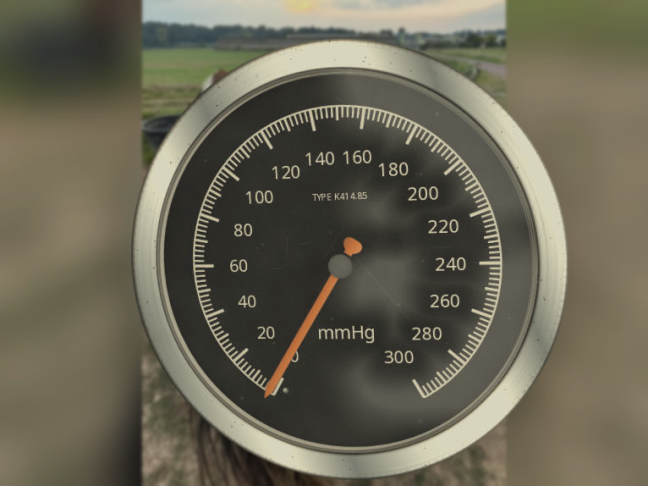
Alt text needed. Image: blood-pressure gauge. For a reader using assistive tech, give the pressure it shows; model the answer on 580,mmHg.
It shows 2,mmHg
